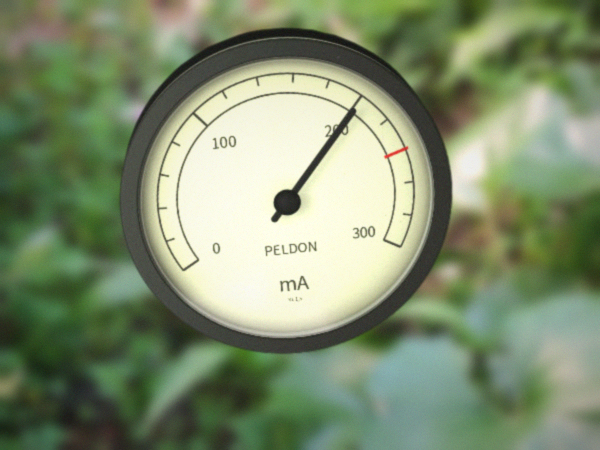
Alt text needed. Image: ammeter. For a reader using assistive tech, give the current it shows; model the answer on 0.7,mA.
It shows 200,mA
